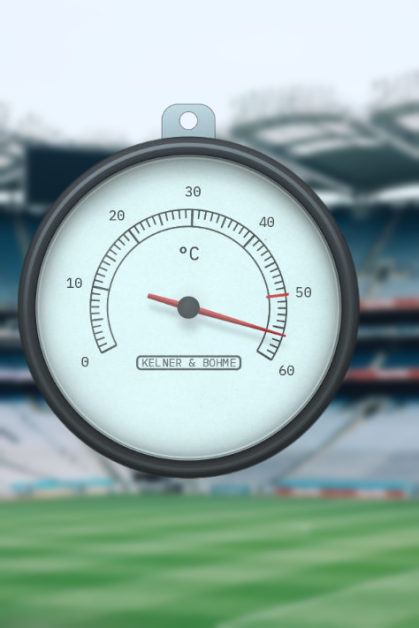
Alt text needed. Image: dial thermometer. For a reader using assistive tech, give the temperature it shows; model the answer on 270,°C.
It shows 56,°C
